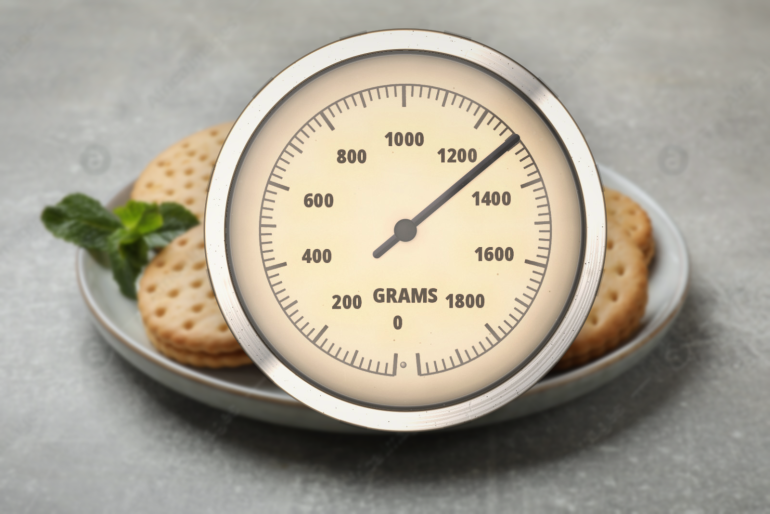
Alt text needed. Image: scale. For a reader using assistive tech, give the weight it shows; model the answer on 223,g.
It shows 1290,g
